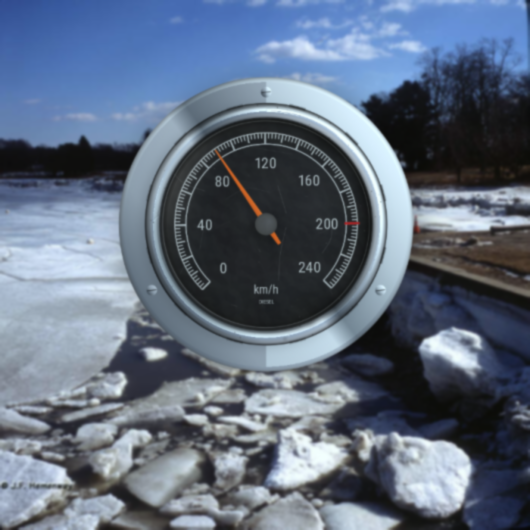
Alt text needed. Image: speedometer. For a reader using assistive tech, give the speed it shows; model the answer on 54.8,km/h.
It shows 90,km/h
